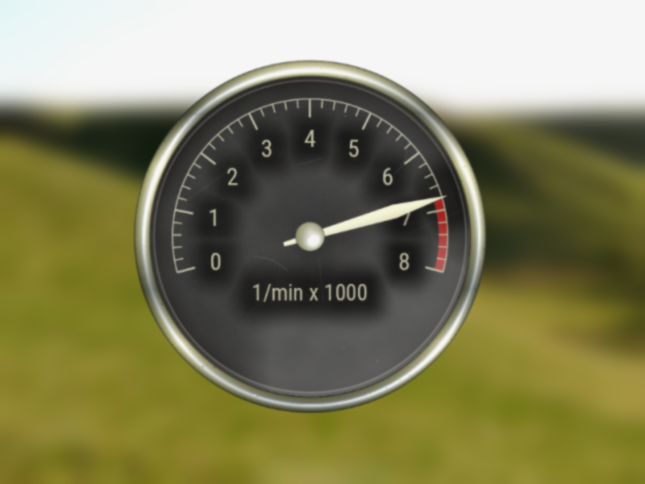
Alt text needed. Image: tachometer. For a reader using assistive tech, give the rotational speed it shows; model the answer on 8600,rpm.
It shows 6800,rpm
